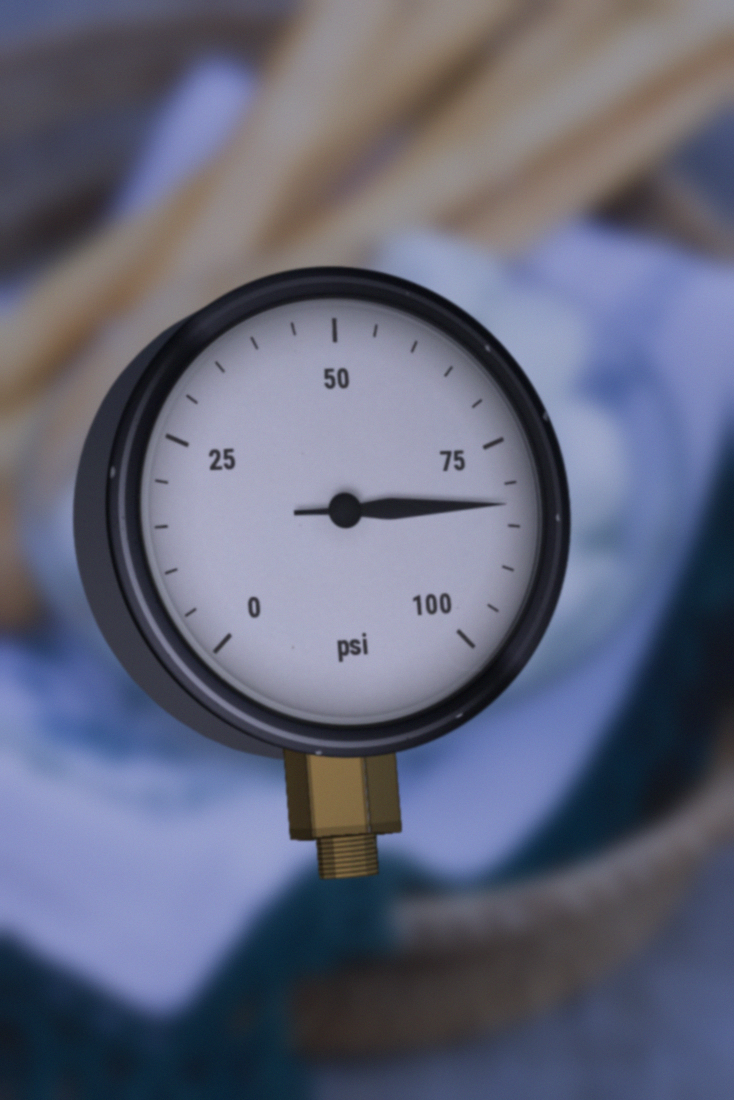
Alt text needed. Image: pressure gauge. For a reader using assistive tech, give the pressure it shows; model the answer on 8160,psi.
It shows 82.5,psi
